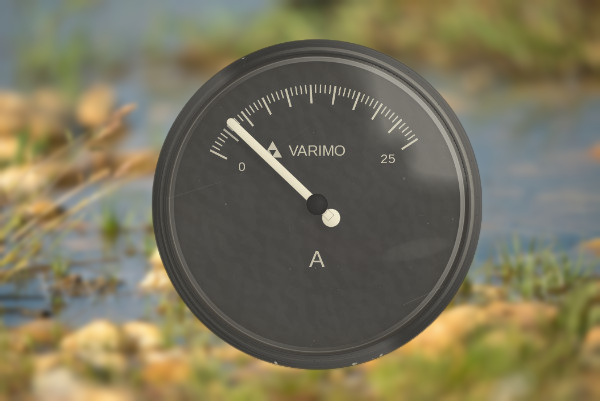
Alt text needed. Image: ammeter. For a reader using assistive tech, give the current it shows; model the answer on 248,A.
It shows 3.5,A
